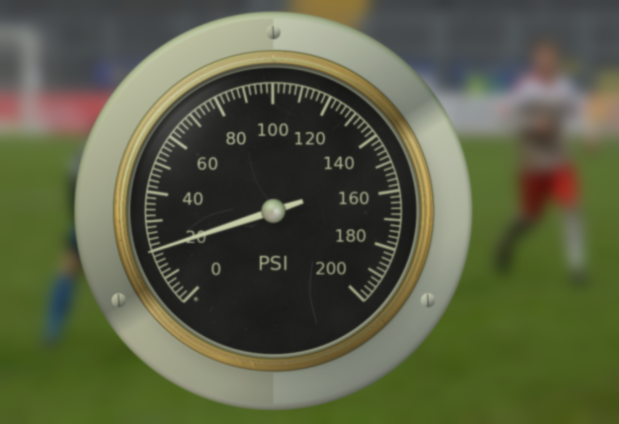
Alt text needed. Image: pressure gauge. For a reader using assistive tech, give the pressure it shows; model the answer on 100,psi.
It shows 20,psi
